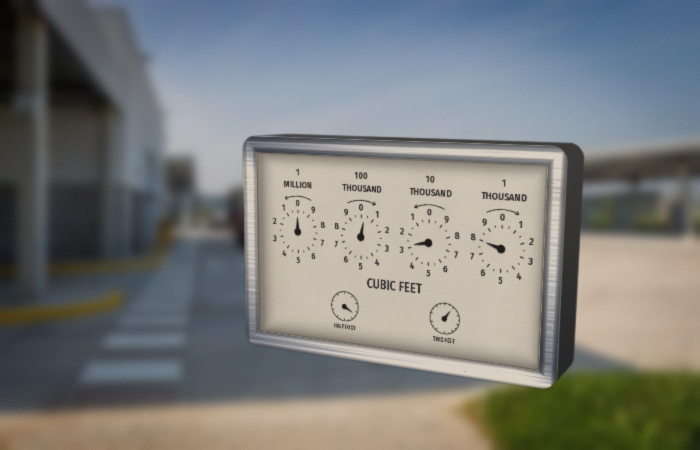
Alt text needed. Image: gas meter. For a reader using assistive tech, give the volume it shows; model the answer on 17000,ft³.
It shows 2800,ft³
